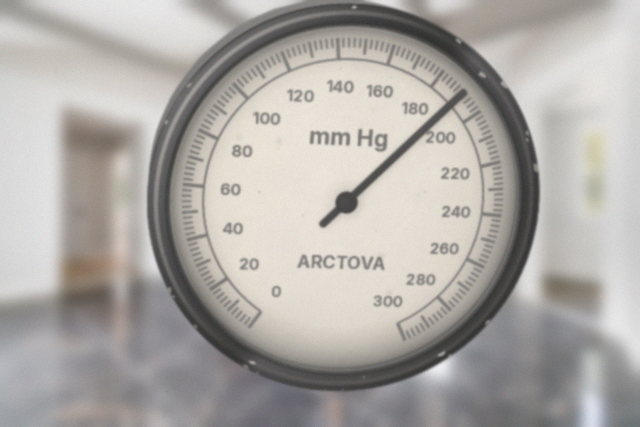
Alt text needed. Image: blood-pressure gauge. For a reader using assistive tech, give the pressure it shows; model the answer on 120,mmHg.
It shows 190,mmHg
